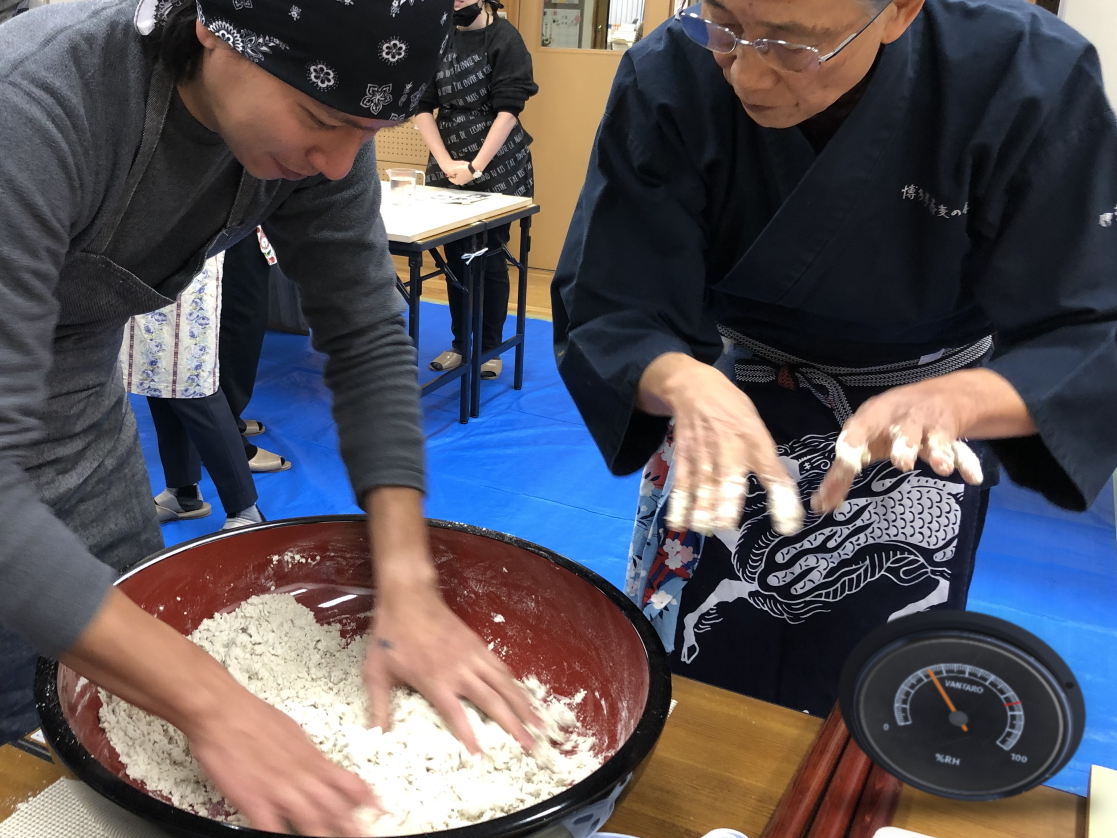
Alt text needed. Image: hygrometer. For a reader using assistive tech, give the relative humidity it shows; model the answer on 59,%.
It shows 35,%
